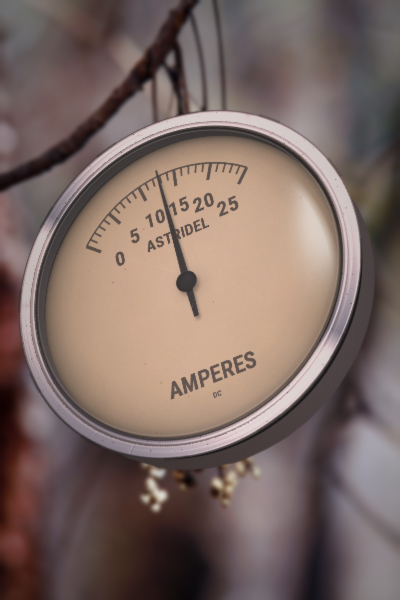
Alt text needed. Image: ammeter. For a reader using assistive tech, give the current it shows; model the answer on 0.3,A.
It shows 13,A
